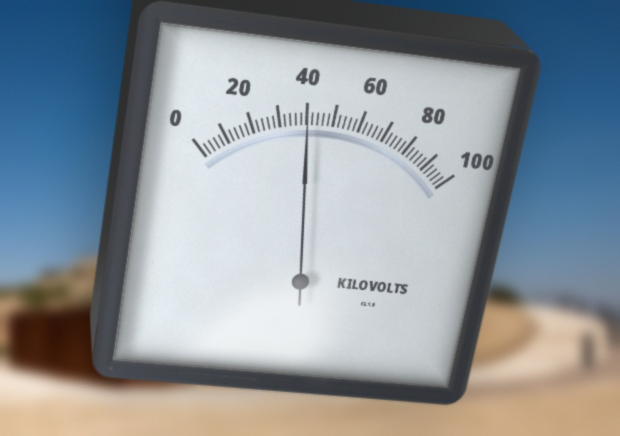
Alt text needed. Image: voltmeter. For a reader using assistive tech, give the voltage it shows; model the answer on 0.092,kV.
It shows 40,kV
